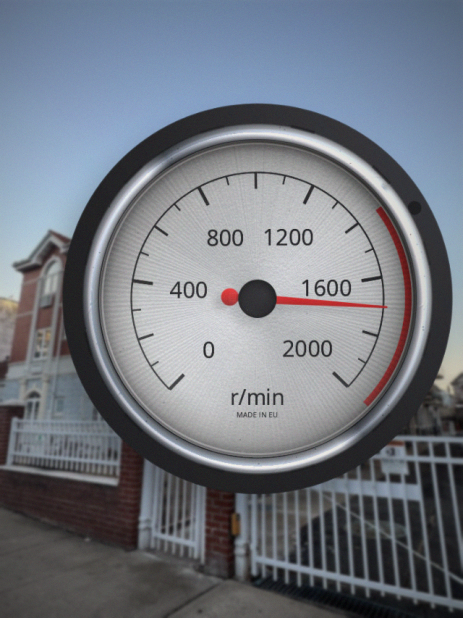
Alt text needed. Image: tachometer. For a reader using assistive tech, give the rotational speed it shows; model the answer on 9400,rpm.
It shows 1700,rpm
